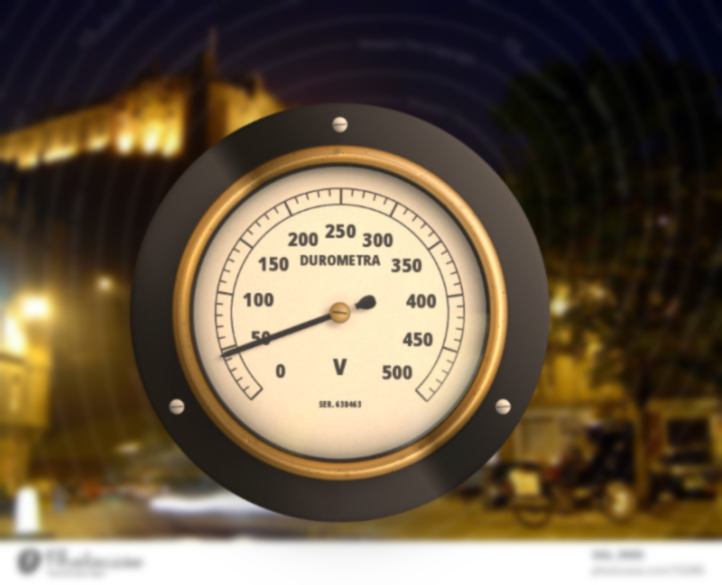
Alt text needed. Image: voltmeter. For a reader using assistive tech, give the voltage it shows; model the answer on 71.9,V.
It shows 45,V
